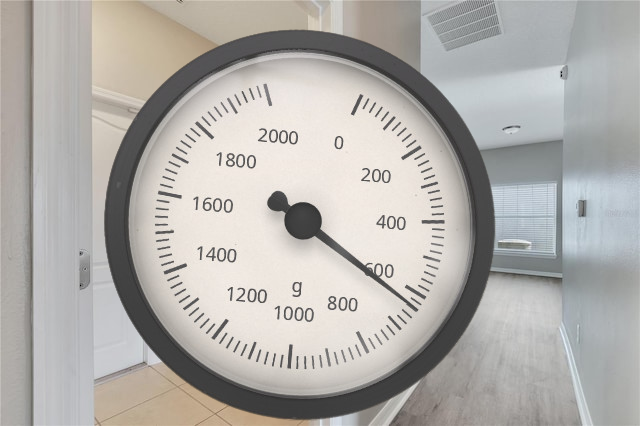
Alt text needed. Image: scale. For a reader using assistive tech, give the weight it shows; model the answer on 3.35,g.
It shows 640,g
